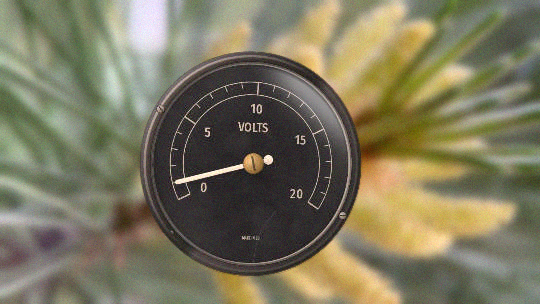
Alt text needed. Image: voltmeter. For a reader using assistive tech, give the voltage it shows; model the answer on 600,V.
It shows 1,V
